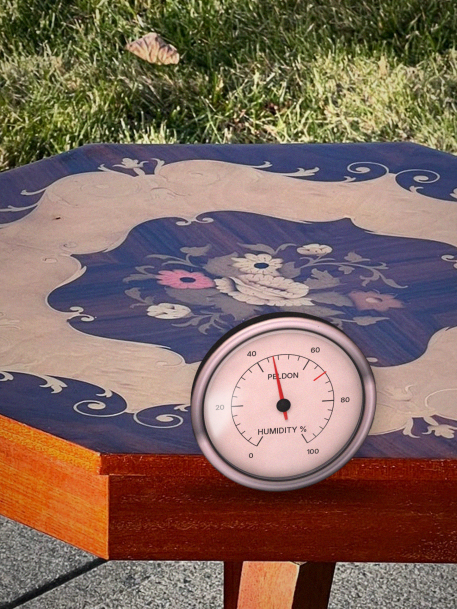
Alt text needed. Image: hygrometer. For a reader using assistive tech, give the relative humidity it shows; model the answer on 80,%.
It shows 46,%
